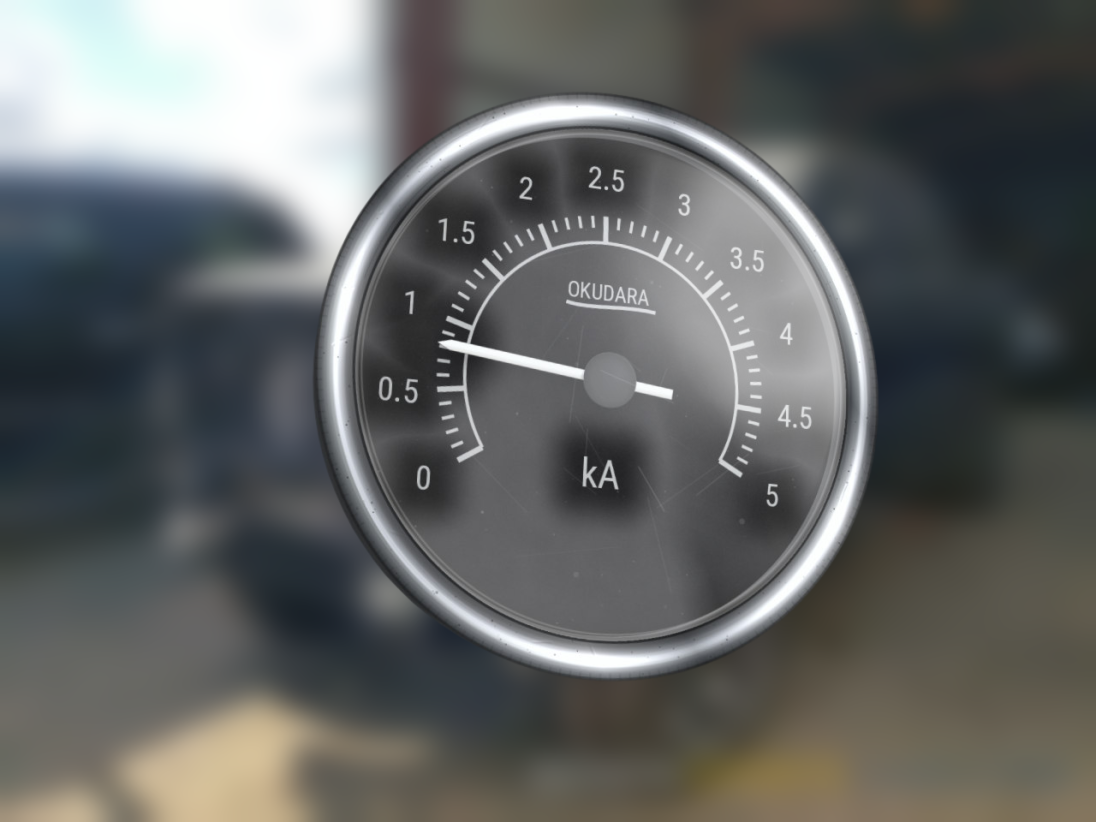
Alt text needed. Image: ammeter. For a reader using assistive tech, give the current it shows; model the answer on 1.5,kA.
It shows 0.8,kA
